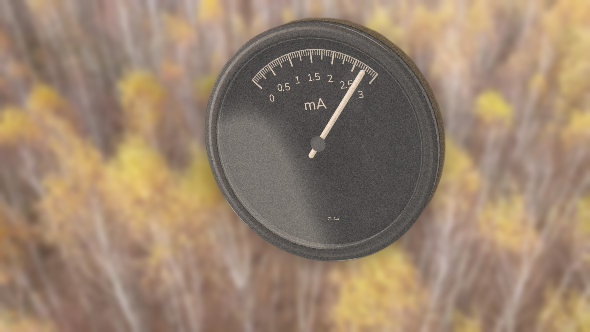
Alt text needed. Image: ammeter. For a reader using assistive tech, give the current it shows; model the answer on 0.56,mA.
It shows 2.75,mA
